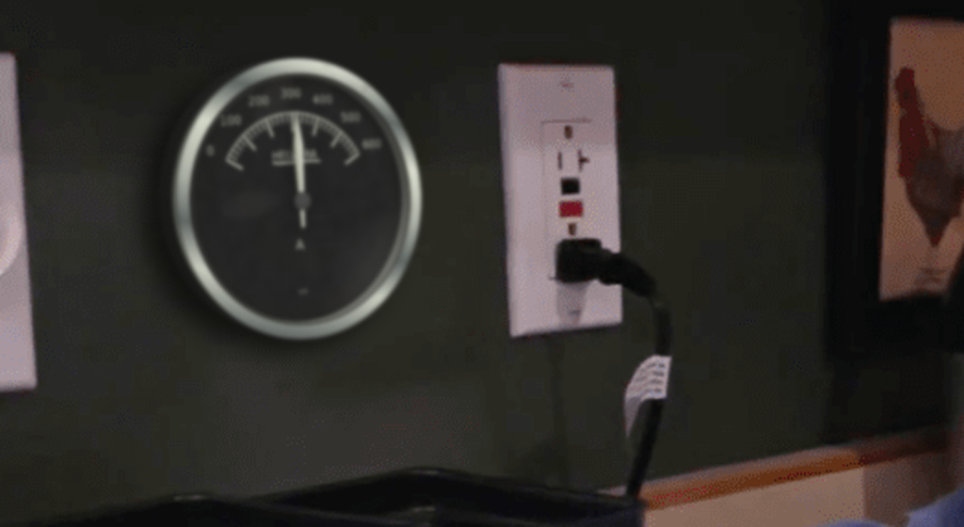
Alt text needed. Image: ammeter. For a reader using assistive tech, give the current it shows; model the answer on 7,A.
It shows 300,A
